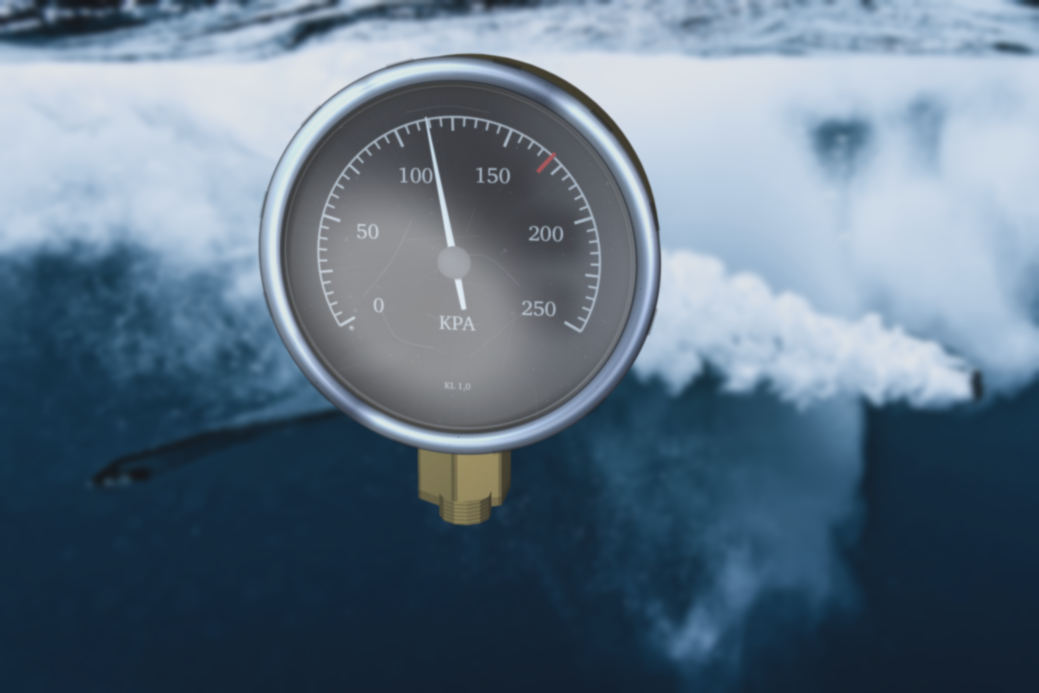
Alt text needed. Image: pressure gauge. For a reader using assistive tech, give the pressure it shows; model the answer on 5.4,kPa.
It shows 115,kPa
